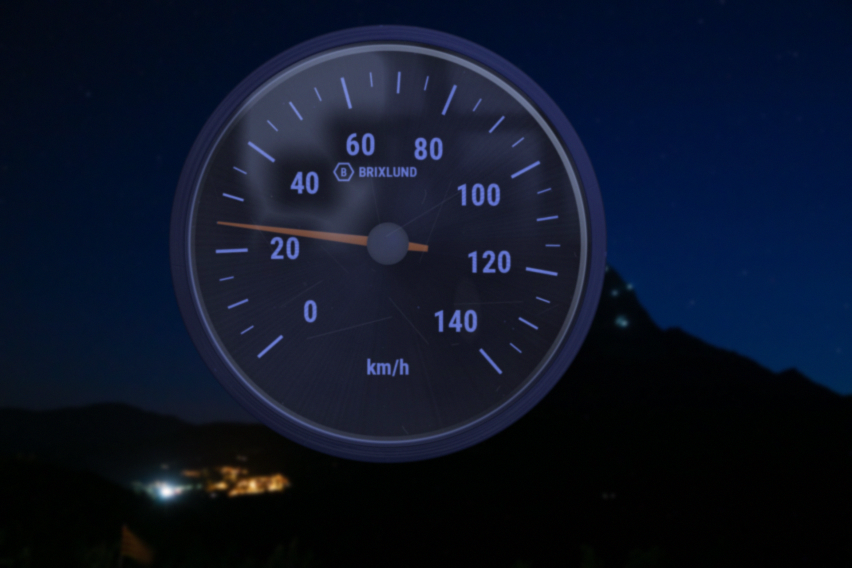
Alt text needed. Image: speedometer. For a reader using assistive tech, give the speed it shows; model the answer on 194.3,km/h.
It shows 25,km/h
